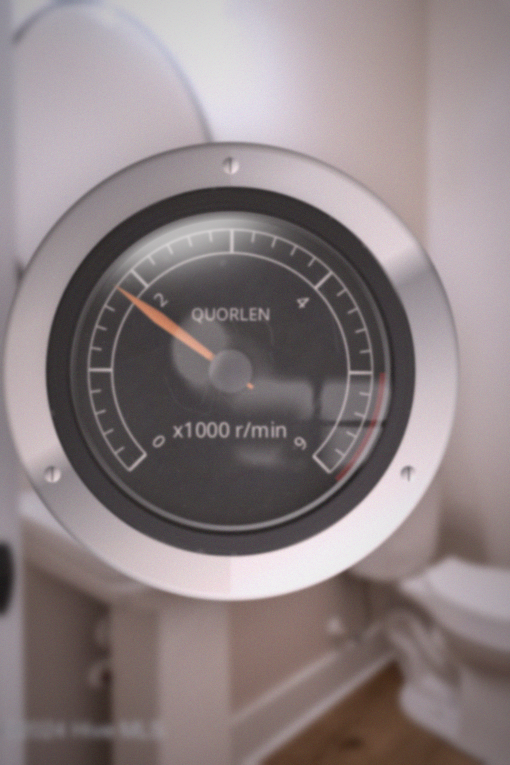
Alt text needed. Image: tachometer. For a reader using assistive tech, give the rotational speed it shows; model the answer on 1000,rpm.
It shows 1800,rpm
